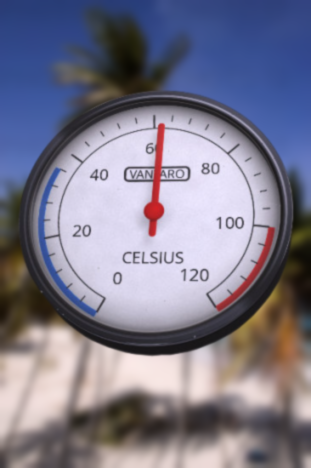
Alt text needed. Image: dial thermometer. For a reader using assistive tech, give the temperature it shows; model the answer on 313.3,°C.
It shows 62,°C
